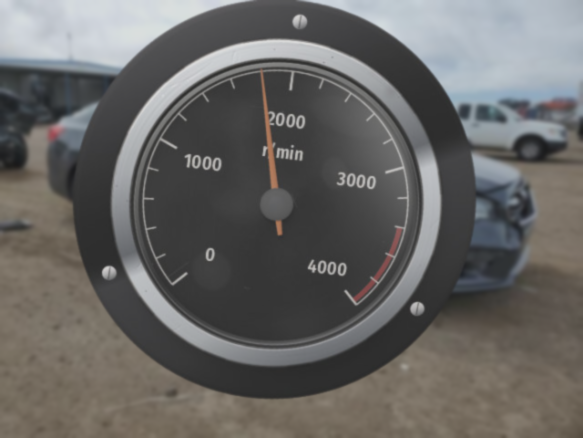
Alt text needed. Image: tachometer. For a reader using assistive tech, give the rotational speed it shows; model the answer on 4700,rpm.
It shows 1800,rpm
